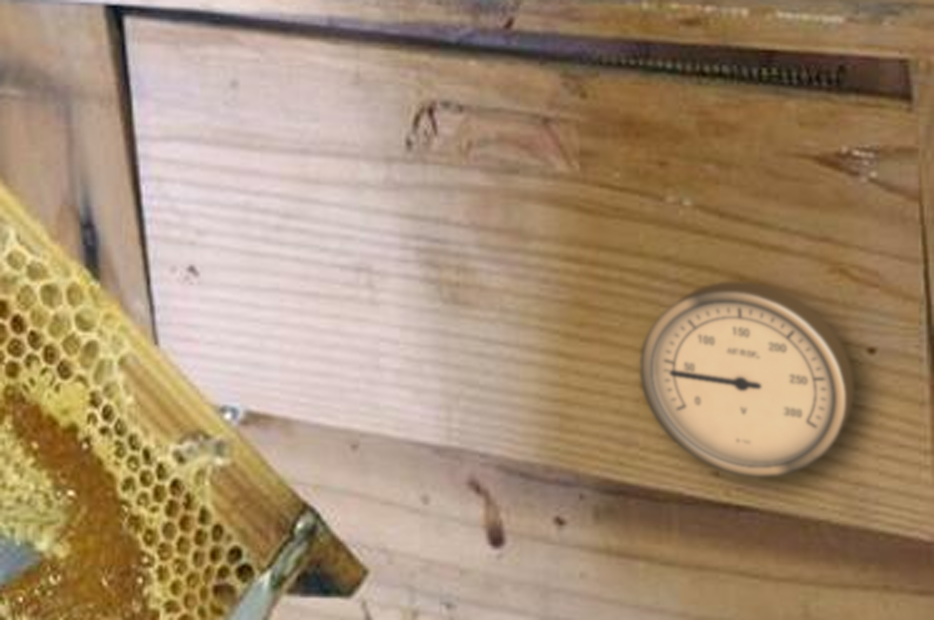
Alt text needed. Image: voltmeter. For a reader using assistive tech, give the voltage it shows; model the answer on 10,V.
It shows 40,V
